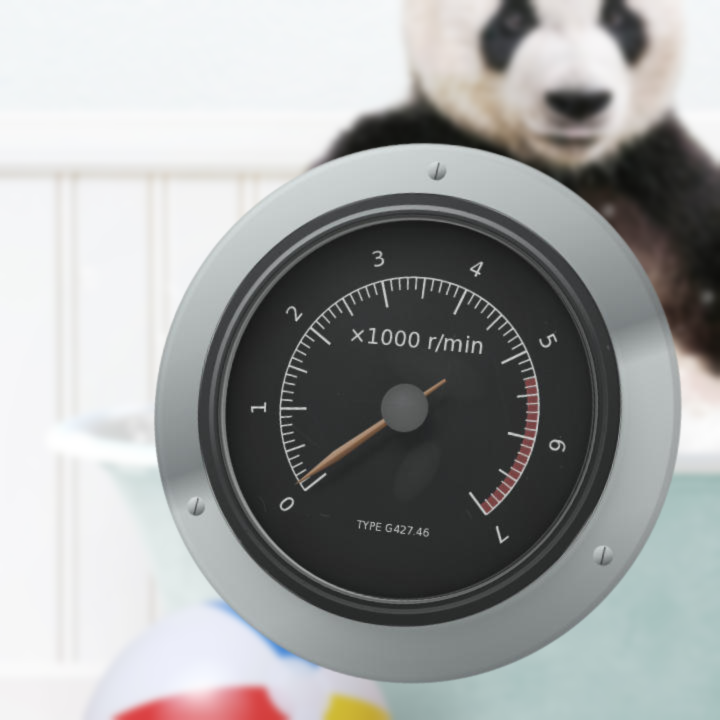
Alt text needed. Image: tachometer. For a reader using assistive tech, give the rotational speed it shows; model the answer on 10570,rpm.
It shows 100,rpm
